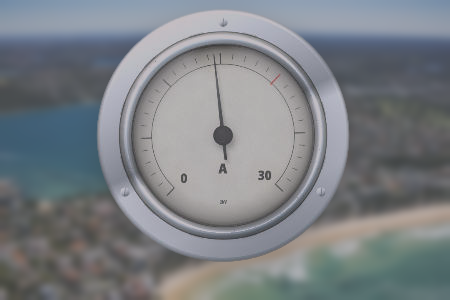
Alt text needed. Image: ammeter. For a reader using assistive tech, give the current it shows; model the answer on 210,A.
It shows 14.5,A
